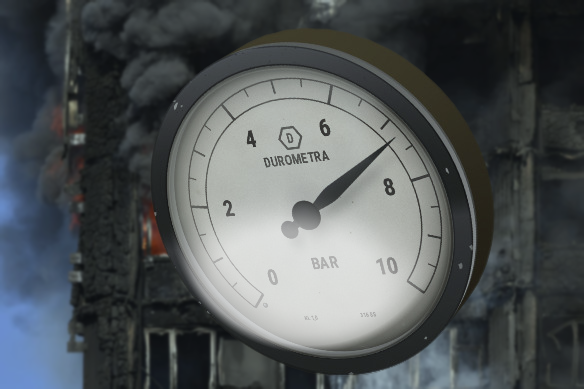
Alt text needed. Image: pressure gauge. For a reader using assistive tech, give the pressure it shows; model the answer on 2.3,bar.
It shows 7.25,bar
